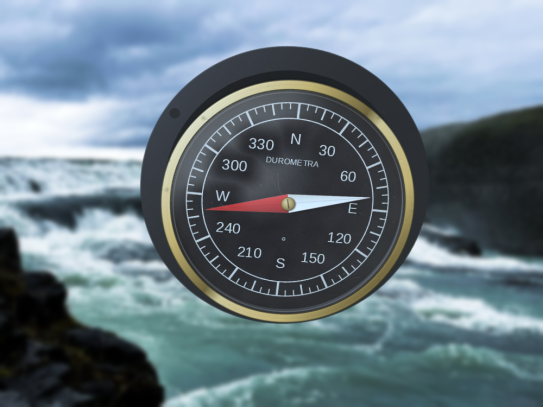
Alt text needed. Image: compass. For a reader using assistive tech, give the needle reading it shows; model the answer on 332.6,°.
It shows 260,°
